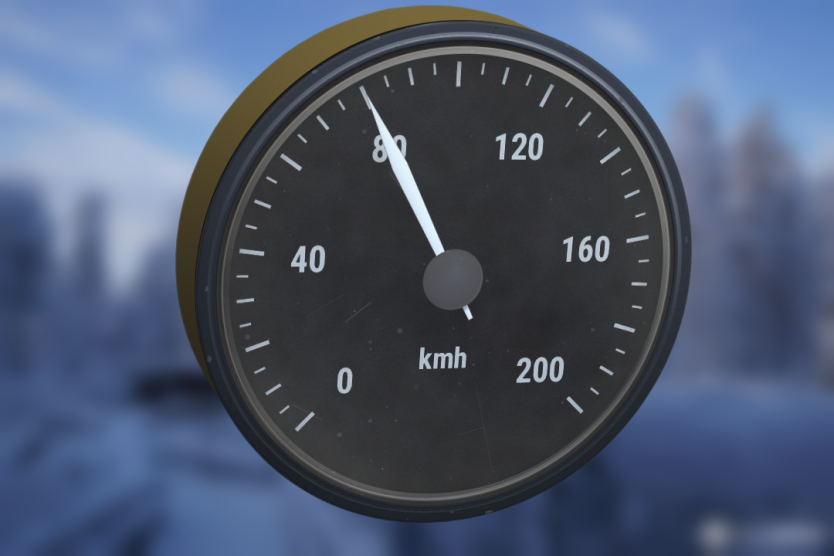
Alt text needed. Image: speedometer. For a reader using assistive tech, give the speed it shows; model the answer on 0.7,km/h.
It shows 80,km/h
